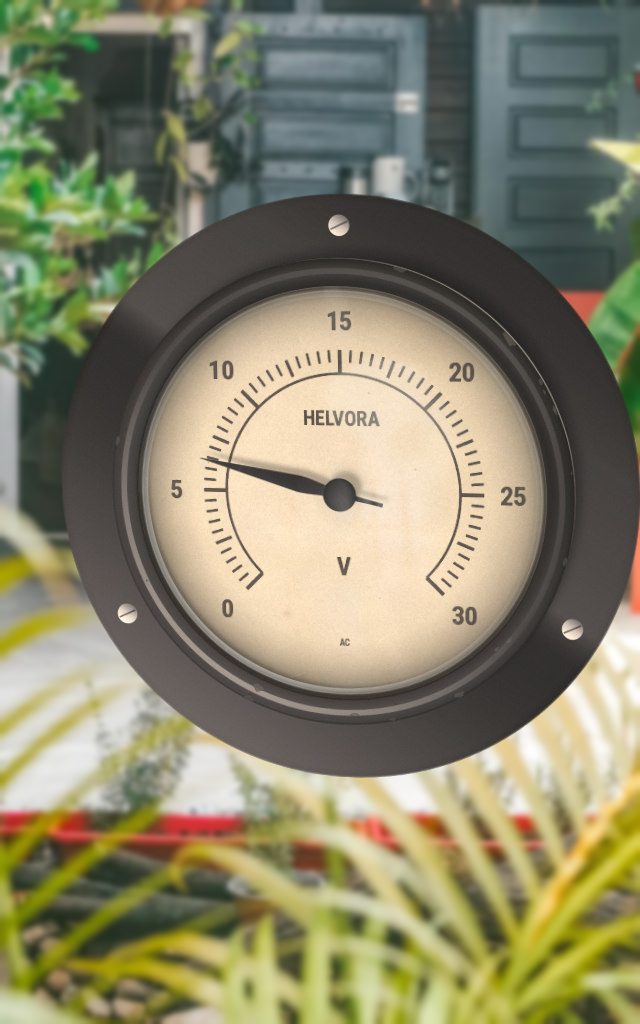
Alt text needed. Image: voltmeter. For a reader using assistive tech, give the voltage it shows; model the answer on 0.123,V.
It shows 6.5,V
